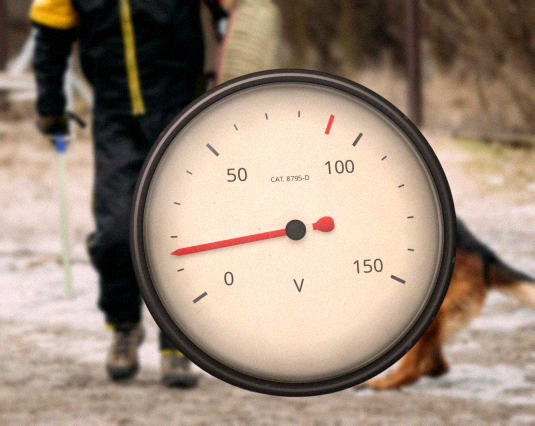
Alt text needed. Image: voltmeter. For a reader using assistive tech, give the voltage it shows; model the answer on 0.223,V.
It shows 15,V
